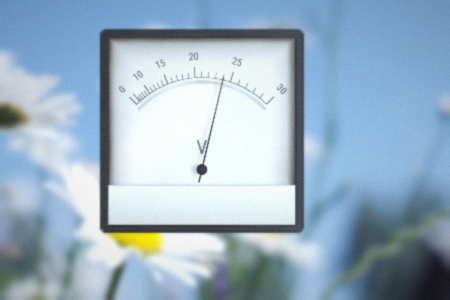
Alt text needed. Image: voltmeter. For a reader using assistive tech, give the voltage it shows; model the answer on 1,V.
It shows 24,V
